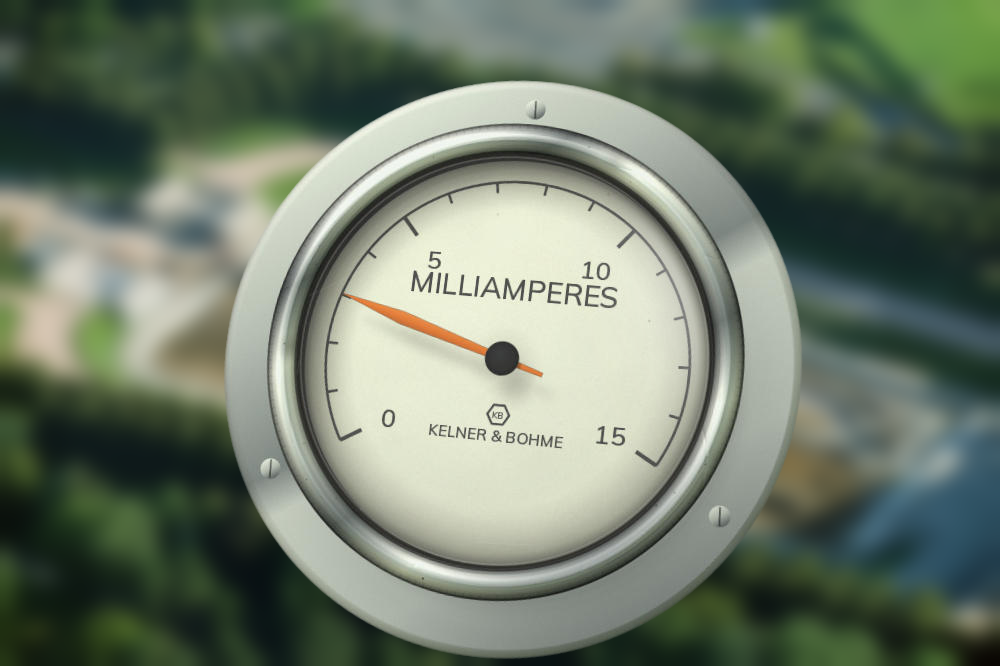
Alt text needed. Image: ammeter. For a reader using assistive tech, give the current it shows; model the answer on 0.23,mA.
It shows 3,mA
